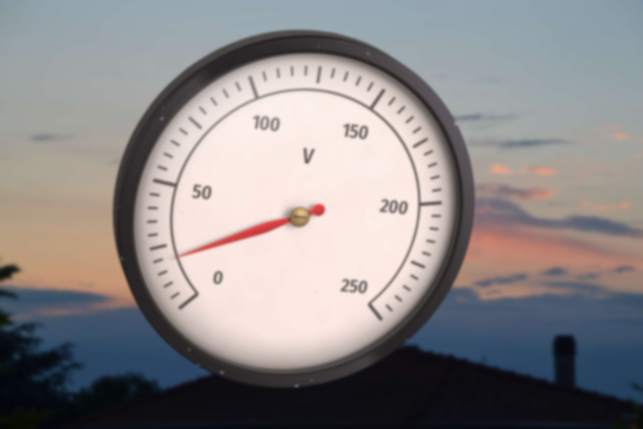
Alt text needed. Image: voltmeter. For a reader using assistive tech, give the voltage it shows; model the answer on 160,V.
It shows 20,V
